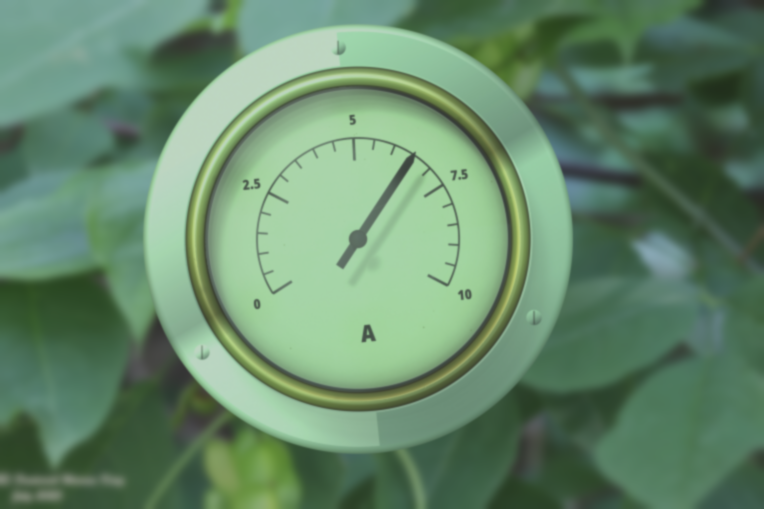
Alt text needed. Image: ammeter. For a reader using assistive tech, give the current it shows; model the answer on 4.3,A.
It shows 6.5,A
